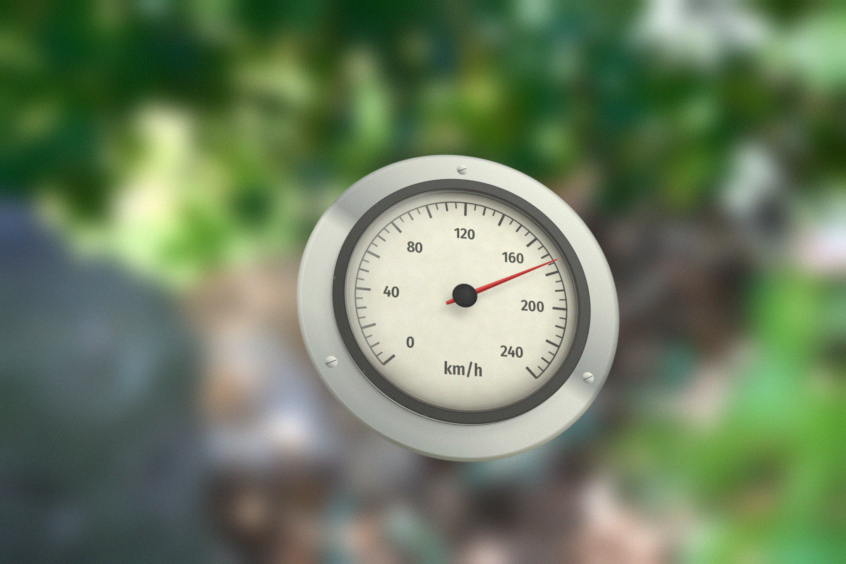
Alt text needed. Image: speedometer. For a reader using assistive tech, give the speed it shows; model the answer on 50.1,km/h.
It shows 175,km/h
